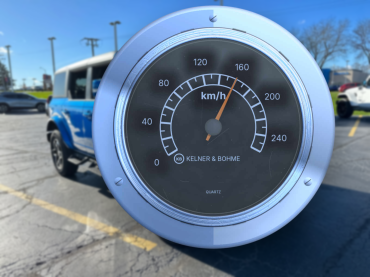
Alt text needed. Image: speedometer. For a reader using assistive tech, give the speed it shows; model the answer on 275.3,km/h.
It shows 160,km/h
